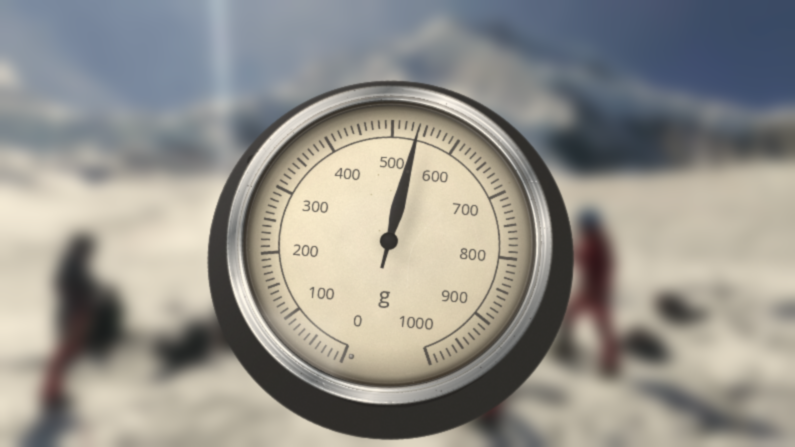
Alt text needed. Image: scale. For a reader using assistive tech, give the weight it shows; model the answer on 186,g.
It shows 540,g
